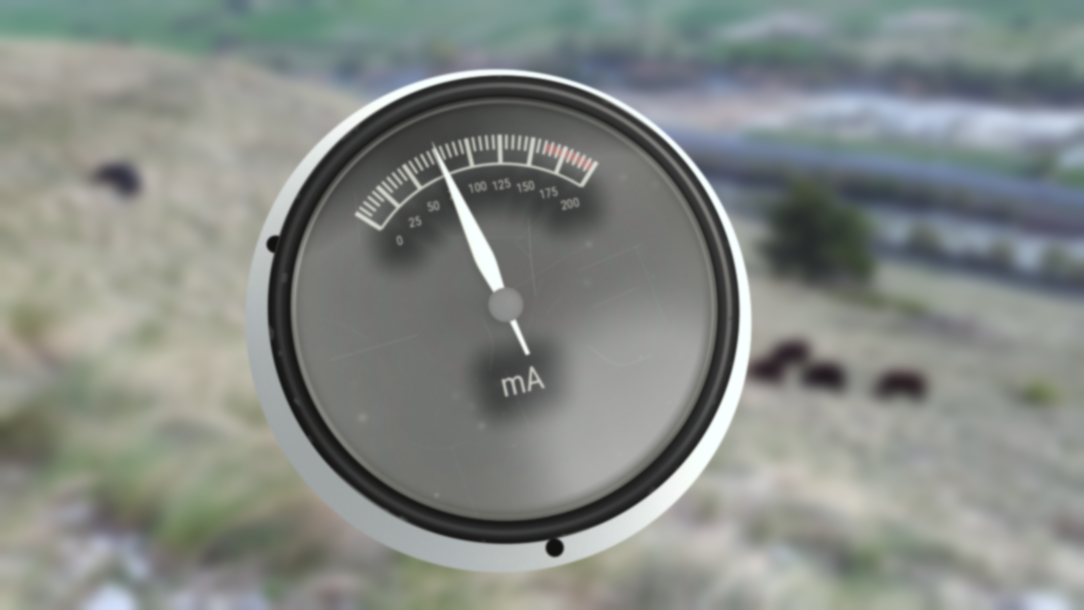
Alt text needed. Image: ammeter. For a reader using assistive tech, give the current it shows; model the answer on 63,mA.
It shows 75,mA
